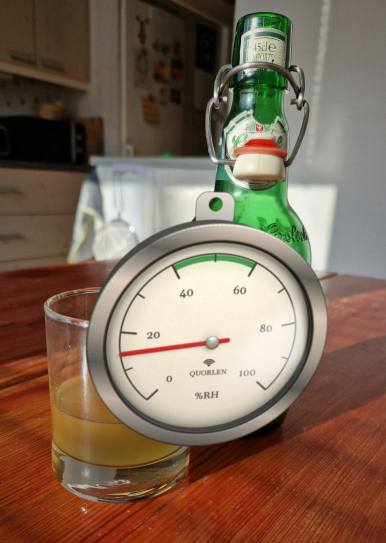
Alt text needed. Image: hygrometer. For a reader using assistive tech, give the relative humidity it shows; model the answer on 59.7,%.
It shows 15,%
